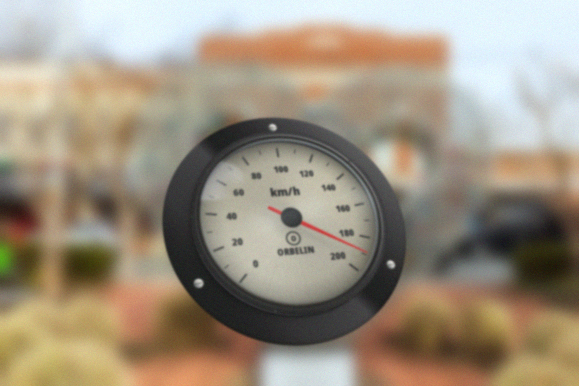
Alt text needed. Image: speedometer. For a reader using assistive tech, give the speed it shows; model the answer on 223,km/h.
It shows 190,km/h
